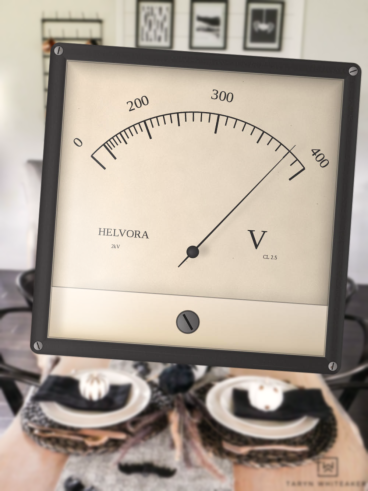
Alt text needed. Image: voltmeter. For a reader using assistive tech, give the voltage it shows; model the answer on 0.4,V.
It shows 380,V
